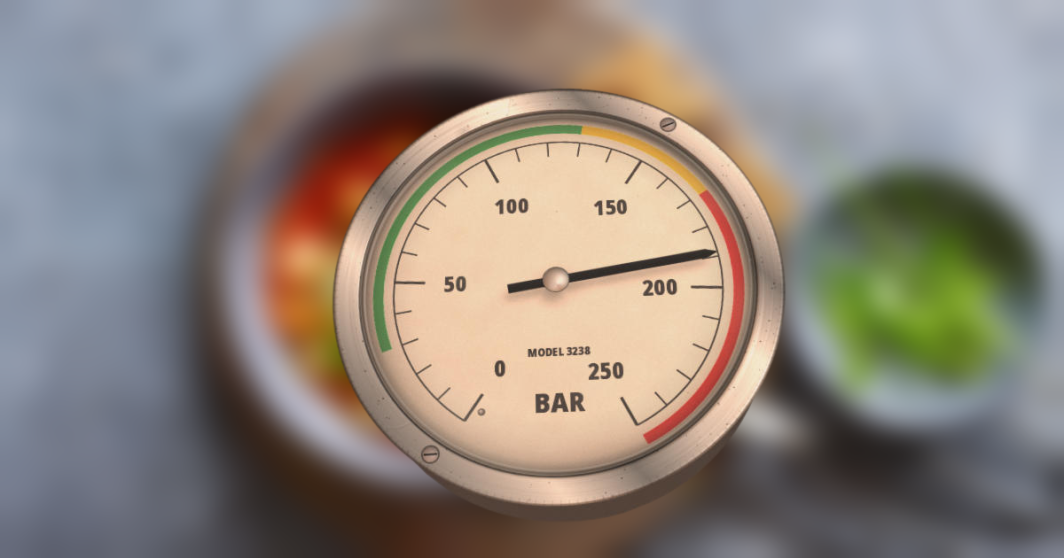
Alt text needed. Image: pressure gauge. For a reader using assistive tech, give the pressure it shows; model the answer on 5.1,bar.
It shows 190,bar
